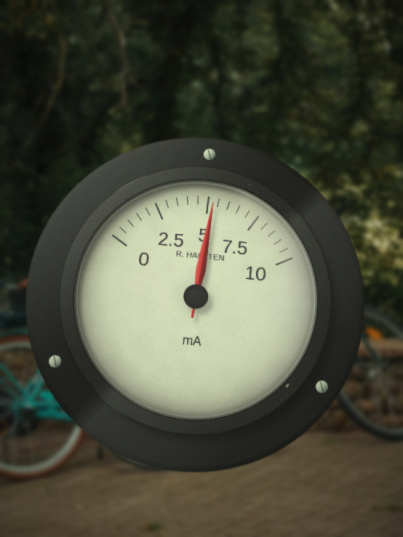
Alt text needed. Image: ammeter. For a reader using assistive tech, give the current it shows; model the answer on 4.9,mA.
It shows 5.25,mA
